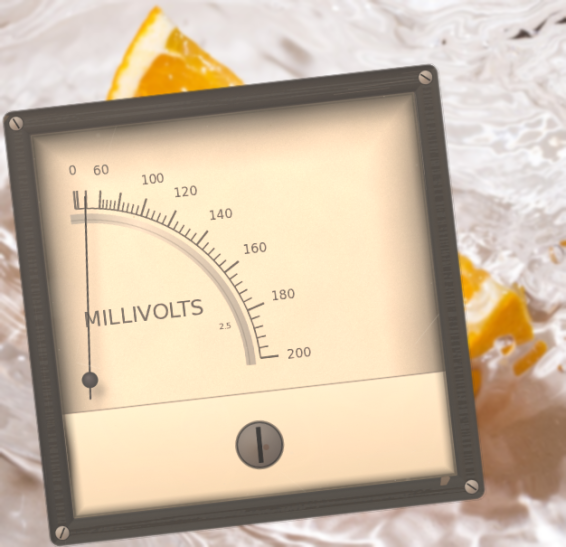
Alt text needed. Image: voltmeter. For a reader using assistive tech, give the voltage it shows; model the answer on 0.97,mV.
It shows 40,mV
